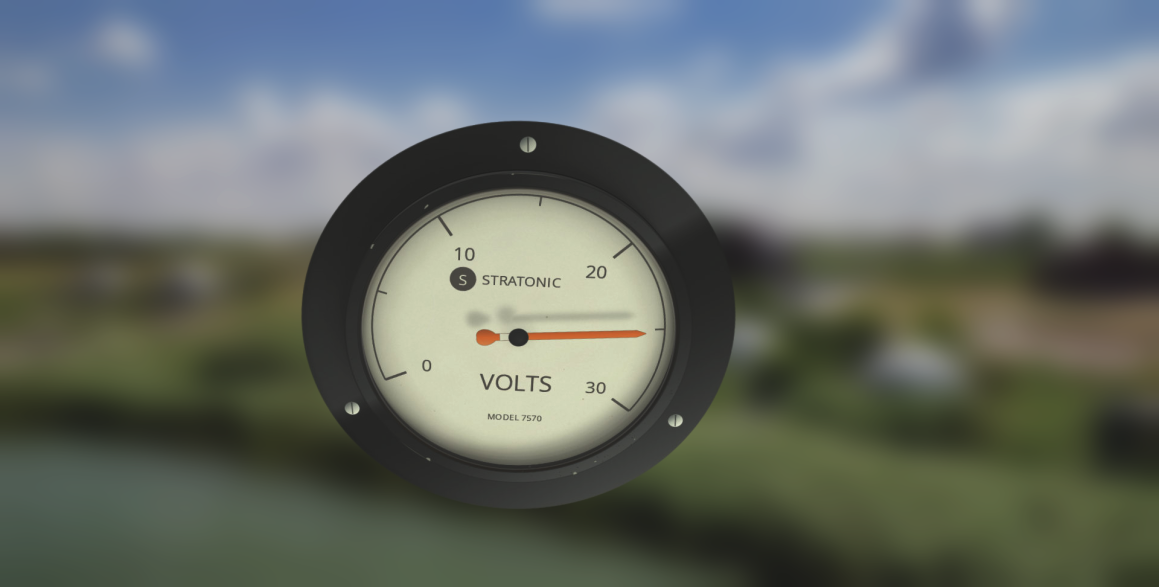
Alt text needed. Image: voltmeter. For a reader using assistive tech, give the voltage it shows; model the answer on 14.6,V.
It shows 25,V
